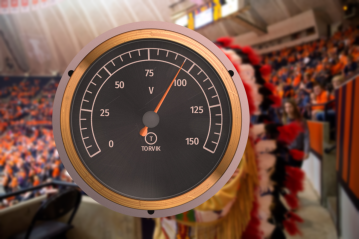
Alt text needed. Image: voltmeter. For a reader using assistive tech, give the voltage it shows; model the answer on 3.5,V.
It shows 95,V
